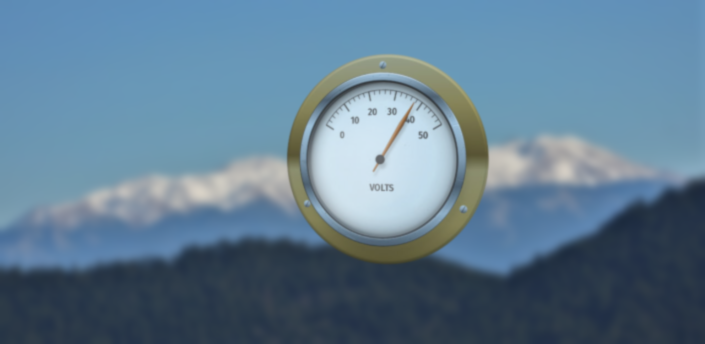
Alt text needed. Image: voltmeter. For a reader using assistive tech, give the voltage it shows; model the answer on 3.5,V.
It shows 38,V
